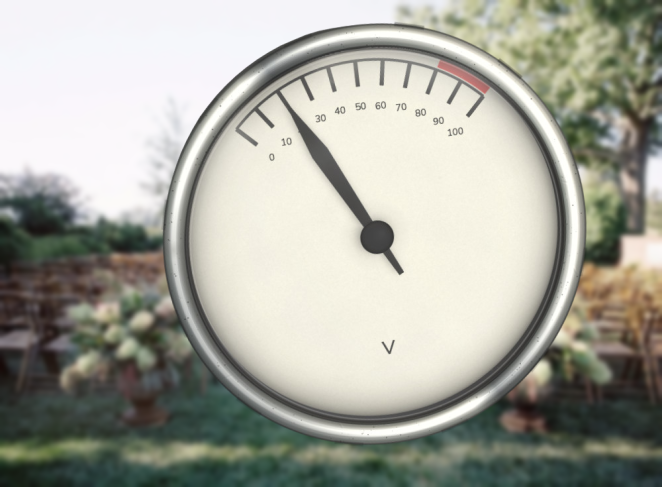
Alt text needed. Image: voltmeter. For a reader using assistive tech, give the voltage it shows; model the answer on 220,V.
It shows 20,V
